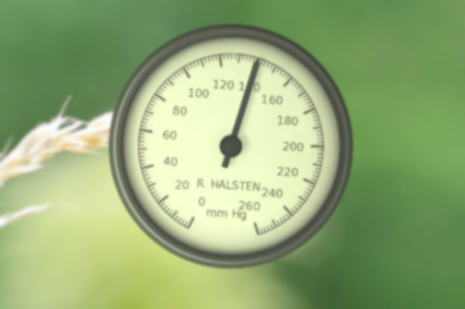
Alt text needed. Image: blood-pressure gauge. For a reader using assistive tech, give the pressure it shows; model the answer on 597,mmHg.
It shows 140,mmHg
